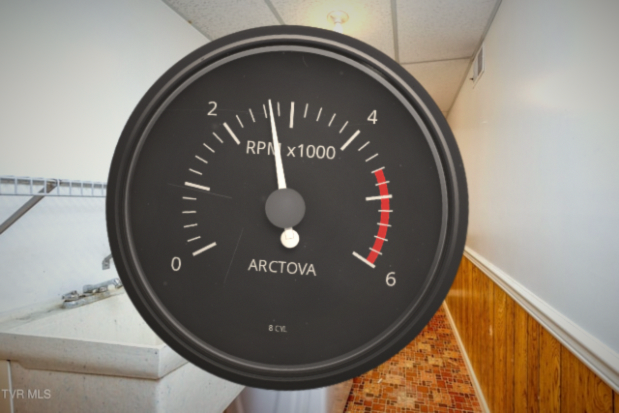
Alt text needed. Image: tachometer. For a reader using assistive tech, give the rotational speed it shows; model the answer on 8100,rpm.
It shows 2700,rpm
